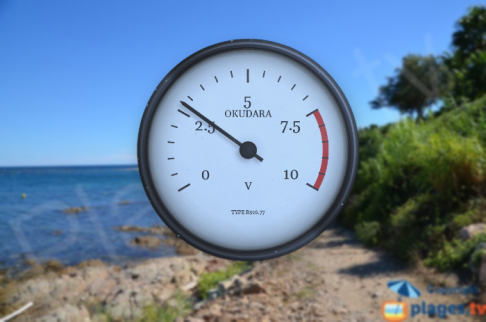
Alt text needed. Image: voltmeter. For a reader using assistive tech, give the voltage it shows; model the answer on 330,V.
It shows 2.75,V
